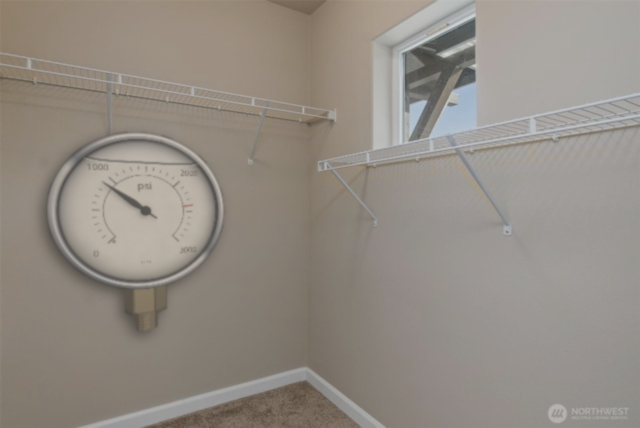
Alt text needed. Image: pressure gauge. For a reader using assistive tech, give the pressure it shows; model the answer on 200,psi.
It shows 900,psi
